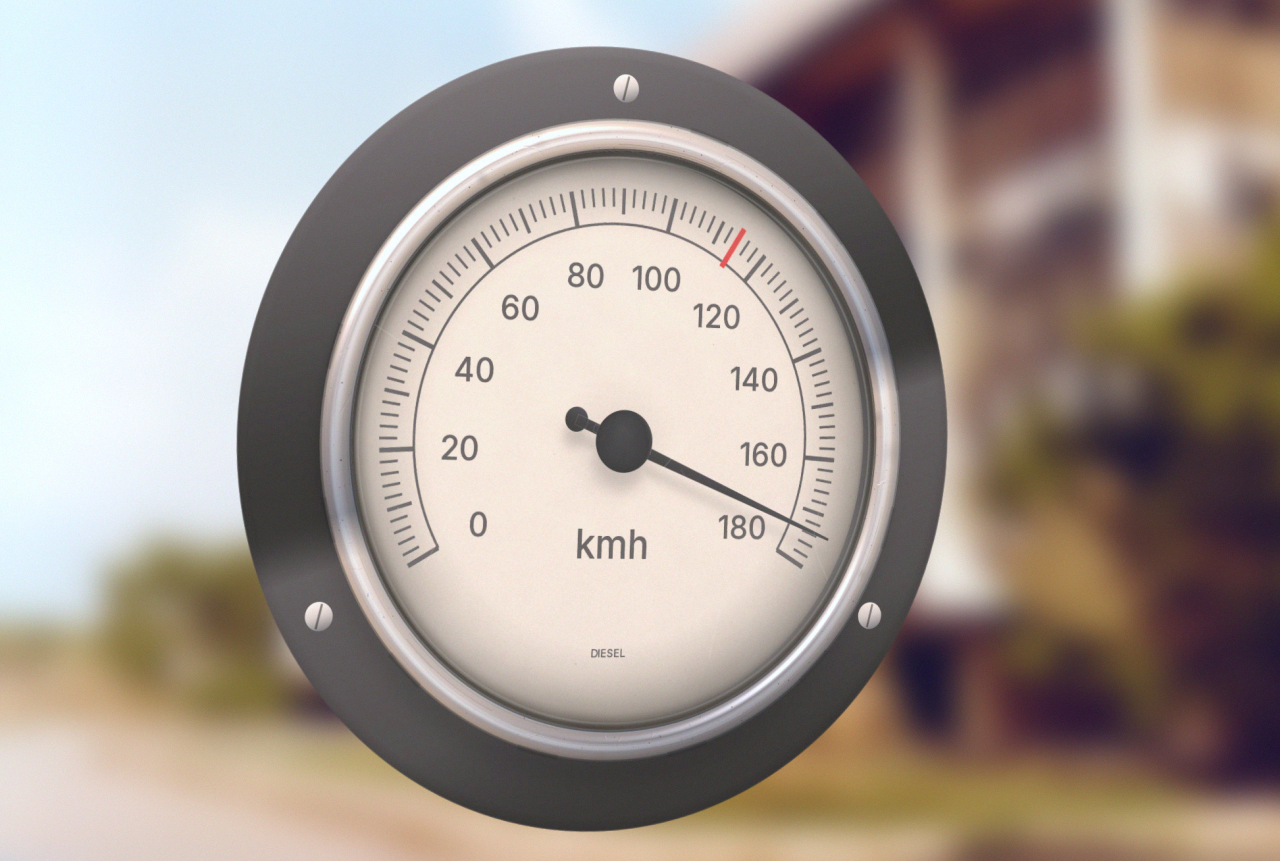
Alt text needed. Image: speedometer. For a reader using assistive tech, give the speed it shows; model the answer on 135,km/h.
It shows 174,km/h
